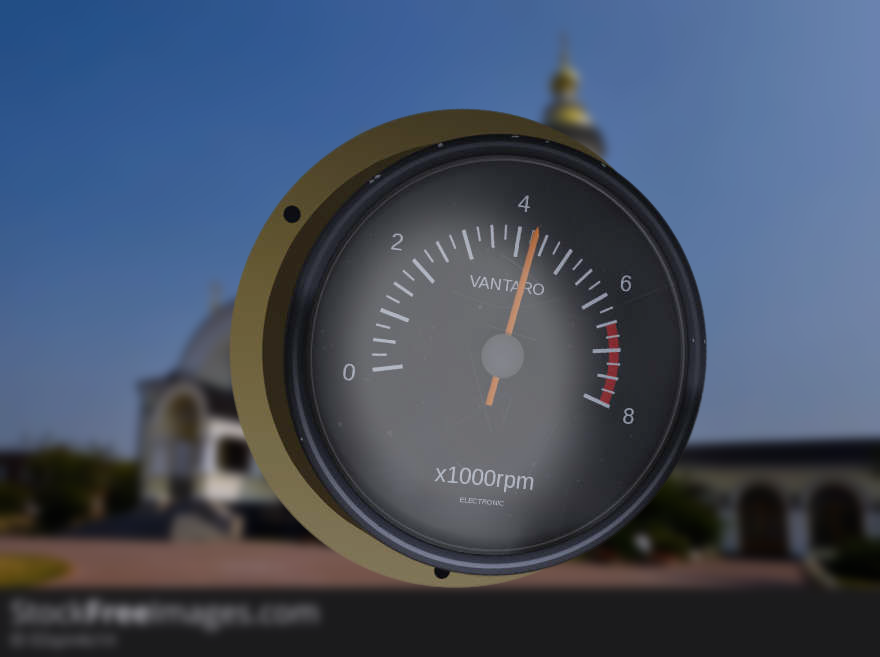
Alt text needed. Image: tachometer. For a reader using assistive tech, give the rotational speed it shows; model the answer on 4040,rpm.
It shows 4250,rpm
